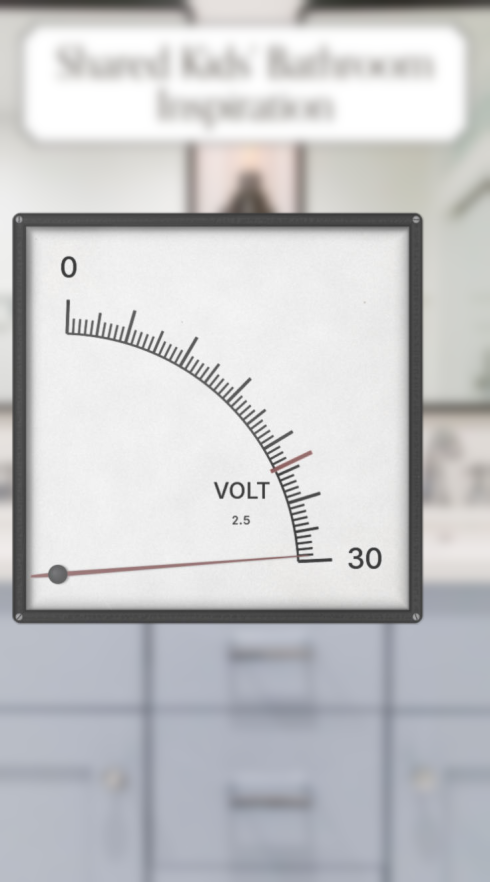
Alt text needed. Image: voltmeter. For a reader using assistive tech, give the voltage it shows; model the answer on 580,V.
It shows 29.5,V
